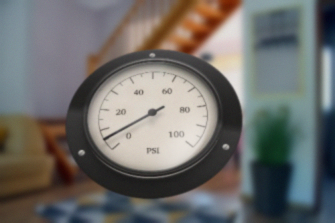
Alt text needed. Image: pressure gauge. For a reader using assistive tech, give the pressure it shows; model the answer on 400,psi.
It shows 5,psi
